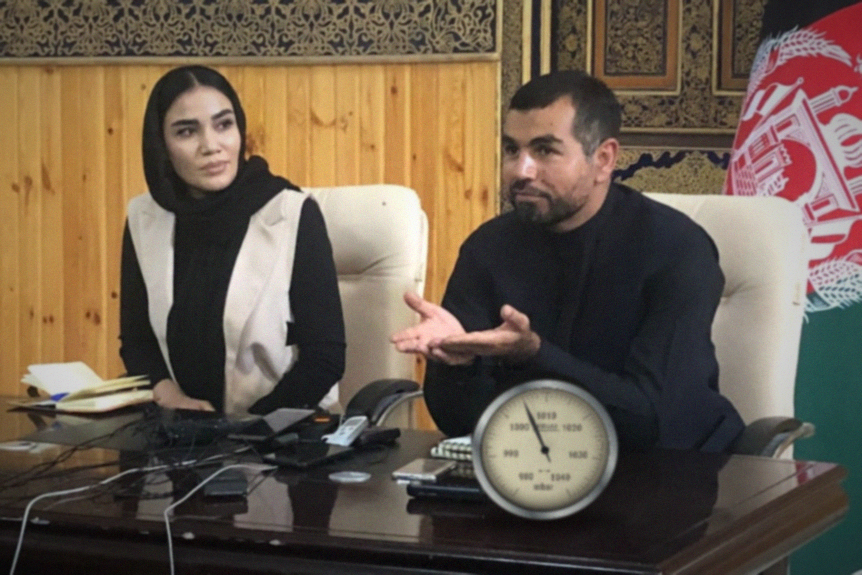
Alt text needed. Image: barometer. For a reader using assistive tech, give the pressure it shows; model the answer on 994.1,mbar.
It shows 1005,mbar
